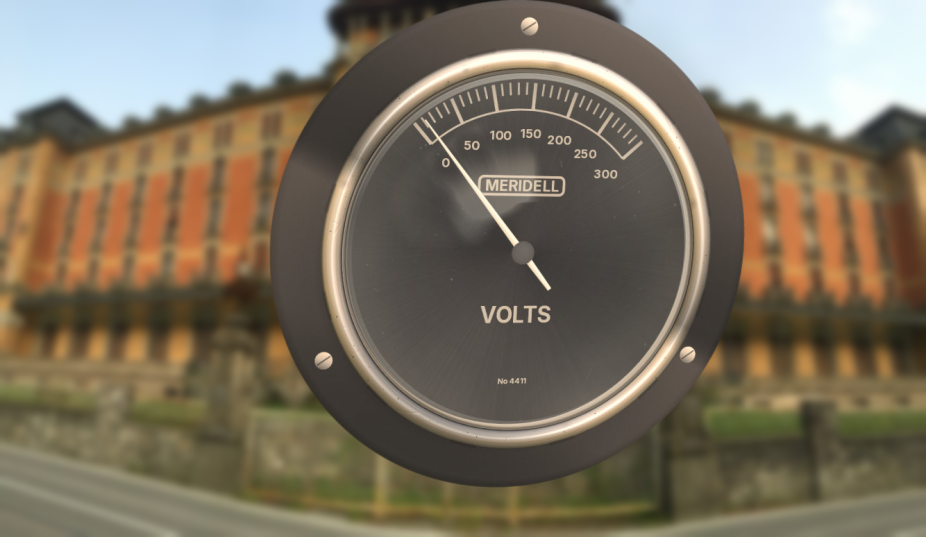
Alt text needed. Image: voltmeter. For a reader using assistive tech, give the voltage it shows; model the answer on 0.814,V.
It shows 10,V
